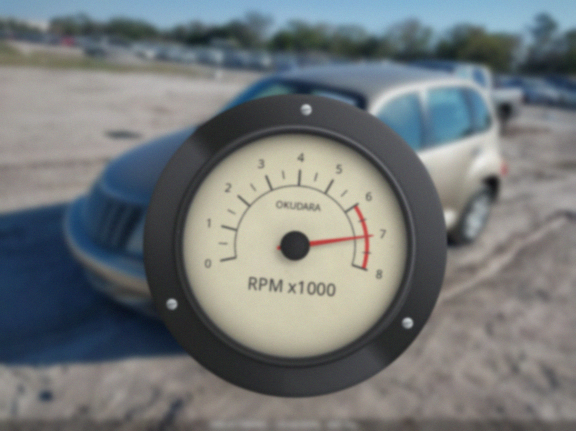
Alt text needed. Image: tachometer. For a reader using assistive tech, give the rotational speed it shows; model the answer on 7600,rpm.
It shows 7000,rpm
